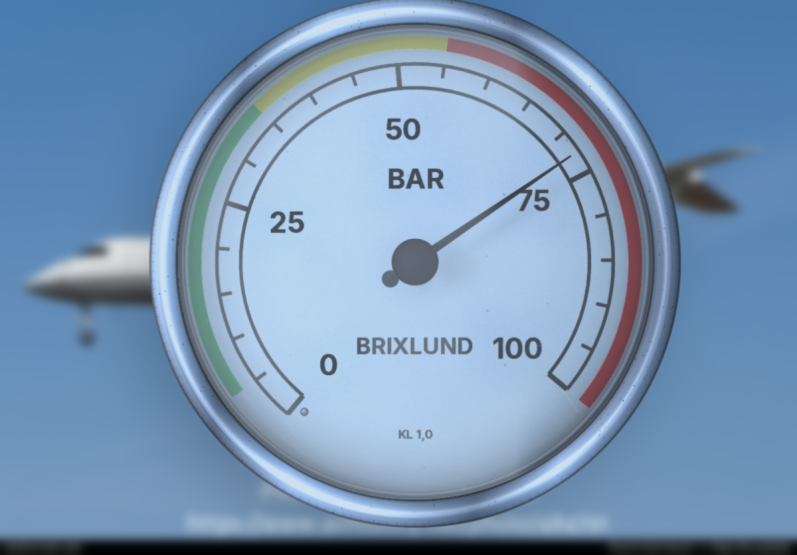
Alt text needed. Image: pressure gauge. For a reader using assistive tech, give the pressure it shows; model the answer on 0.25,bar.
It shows 72.5,bar
